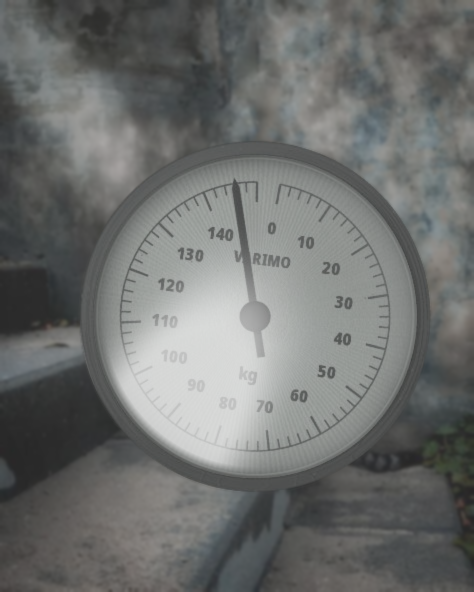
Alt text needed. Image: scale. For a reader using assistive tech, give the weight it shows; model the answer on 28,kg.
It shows 146,kg
